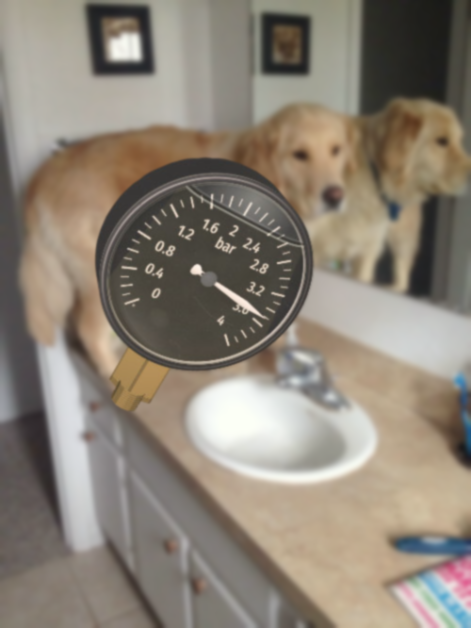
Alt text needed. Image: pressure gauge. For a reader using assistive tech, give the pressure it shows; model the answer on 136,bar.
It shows 3.5,bar
